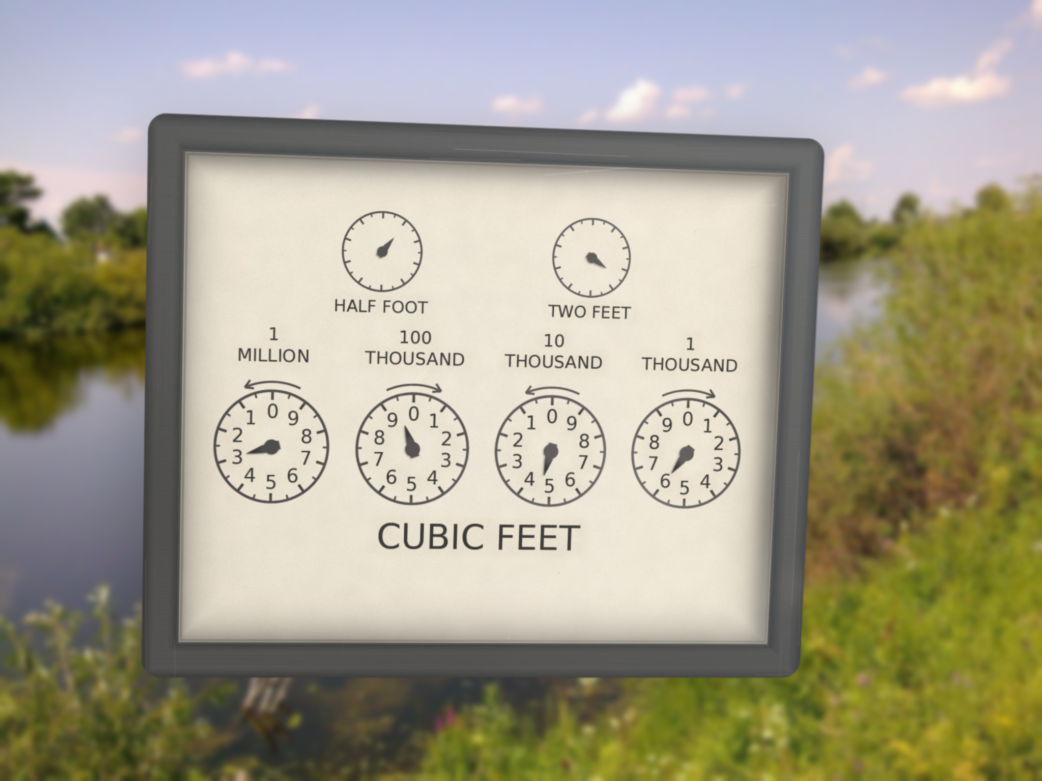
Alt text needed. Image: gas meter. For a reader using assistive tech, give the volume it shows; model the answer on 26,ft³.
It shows 294600,ft³
